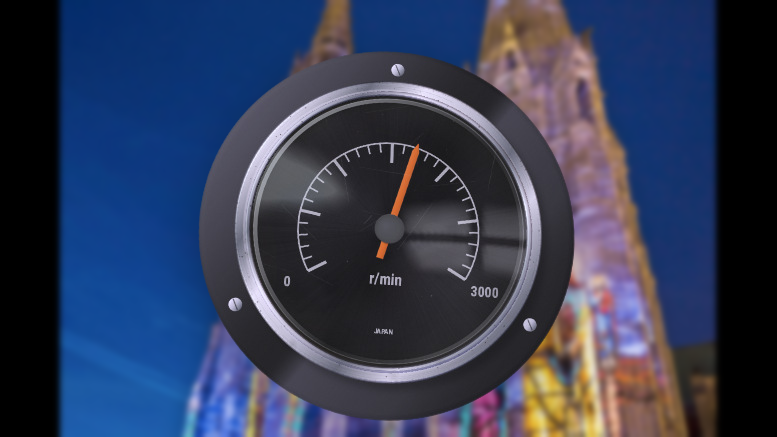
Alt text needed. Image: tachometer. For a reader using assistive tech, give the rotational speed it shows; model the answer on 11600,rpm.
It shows 1700,rpm
